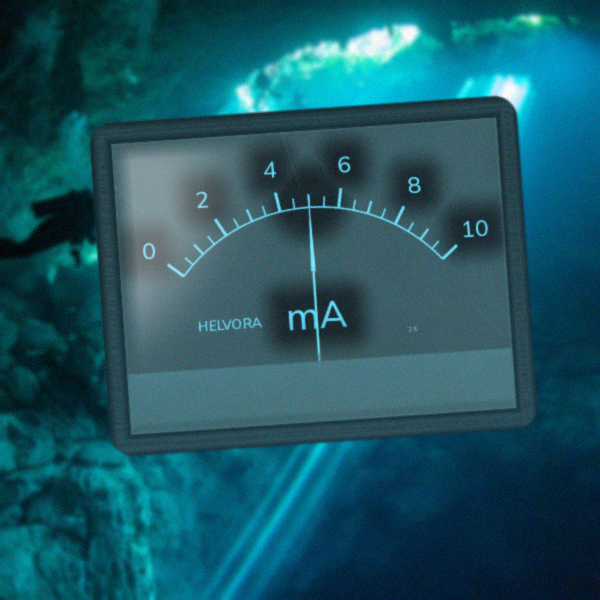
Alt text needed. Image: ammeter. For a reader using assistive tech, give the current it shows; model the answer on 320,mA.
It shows 5,mA
